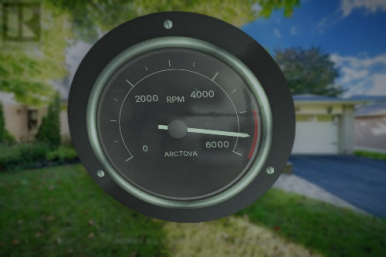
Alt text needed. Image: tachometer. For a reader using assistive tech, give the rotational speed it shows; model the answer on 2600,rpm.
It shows 5500,rpm
